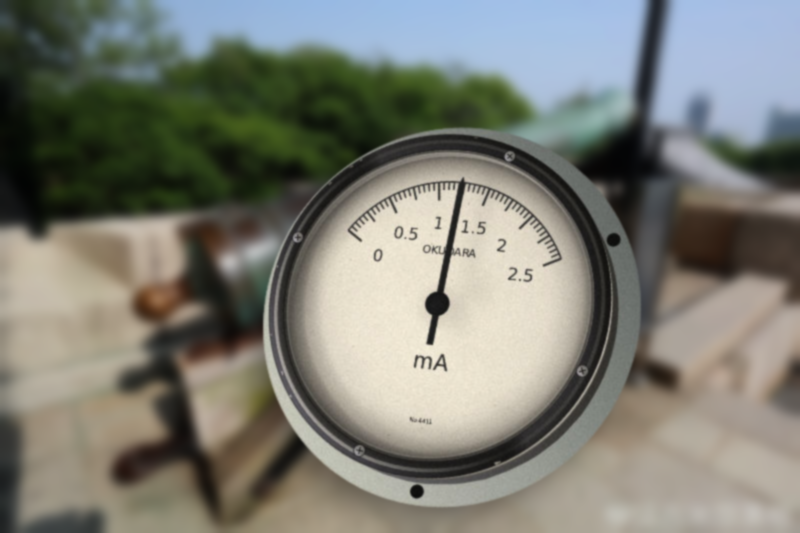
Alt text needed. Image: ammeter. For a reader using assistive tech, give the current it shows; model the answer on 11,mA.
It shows 1.25,mA
